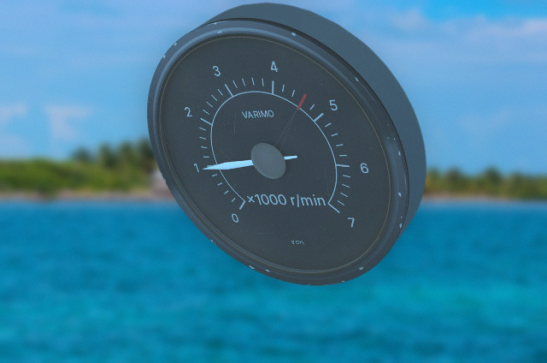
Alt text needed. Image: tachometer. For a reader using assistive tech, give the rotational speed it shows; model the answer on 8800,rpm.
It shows 1000,rpm
